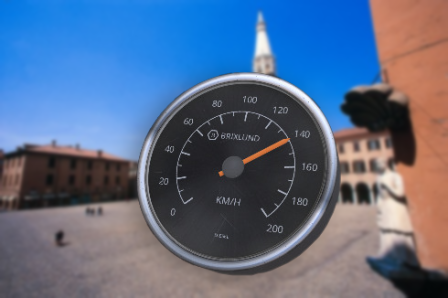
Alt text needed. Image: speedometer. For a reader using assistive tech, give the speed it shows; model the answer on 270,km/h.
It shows 140,km/h
